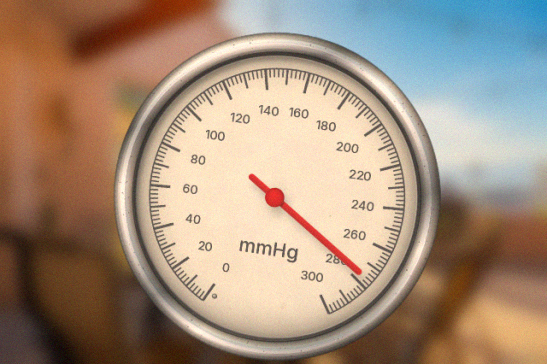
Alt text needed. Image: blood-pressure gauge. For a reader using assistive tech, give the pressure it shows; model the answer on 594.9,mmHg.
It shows 276,mmHg
